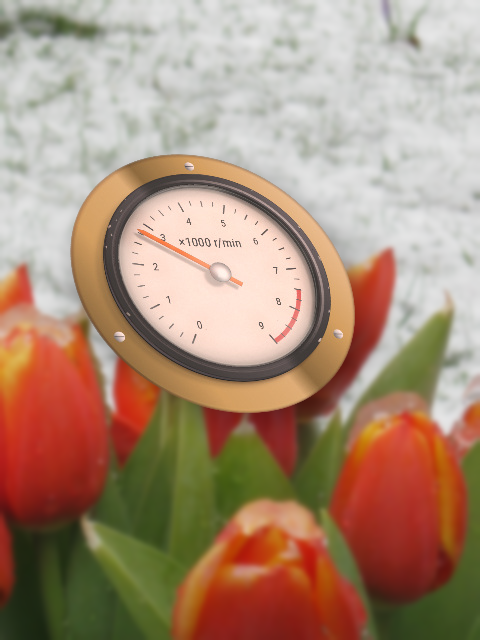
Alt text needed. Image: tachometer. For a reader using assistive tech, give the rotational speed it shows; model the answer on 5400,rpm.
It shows 2750,rpm
